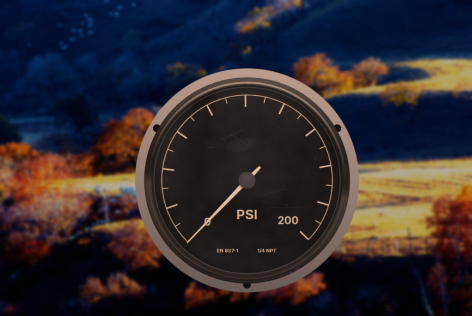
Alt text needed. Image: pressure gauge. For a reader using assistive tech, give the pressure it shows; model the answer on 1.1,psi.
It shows 0,psi
